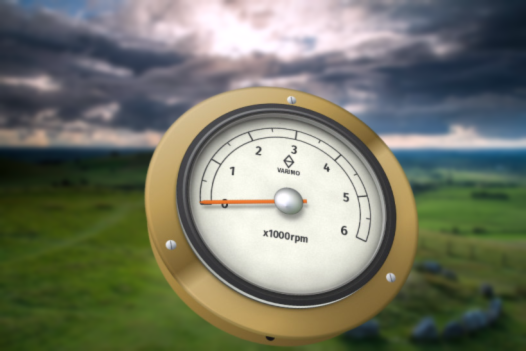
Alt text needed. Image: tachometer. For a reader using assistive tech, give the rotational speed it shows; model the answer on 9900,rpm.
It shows 0,rpm
